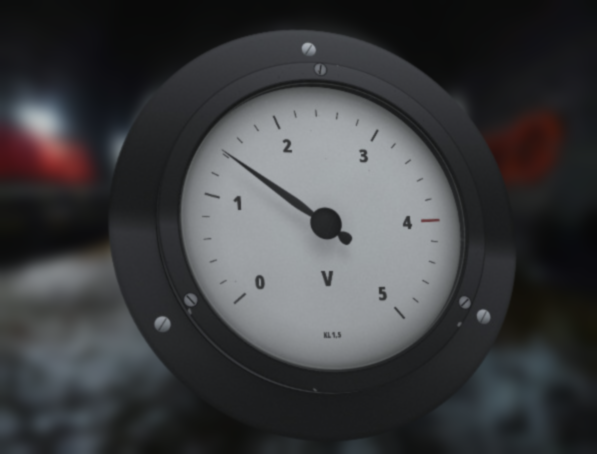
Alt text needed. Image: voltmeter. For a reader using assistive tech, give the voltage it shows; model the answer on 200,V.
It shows 1.4,V
